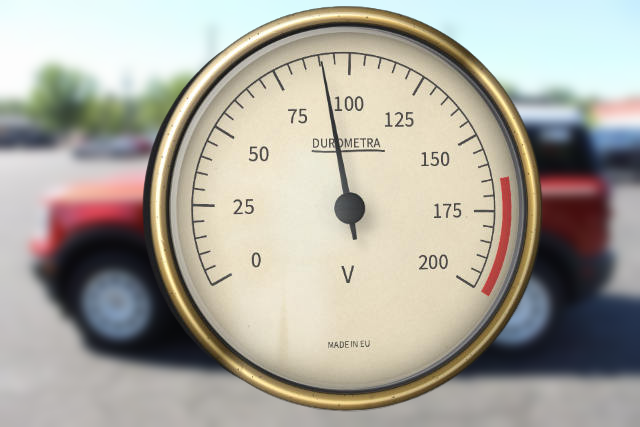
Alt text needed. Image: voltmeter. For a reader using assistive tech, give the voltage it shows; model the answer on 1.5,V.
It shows 90,V
